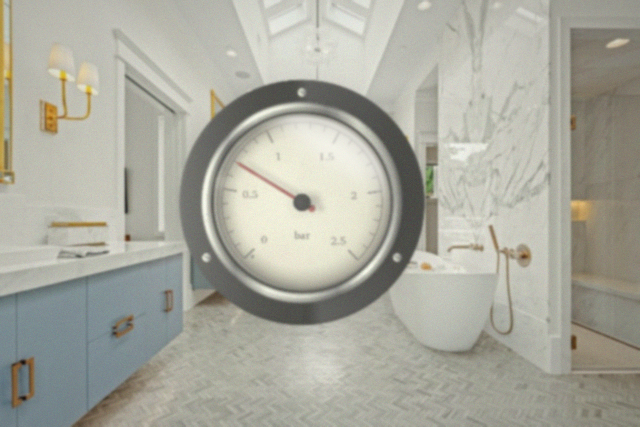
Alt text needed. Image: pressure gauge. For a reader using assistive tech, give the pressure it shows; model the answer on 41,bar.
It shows 0.7,bar
